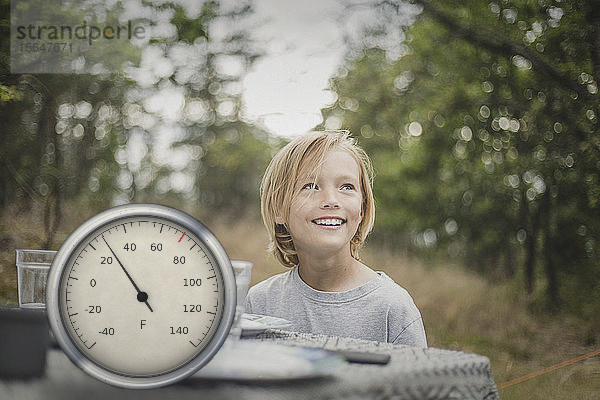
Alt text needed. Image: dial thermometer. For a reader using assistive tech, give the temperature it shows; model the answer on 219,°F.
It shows 28,°F
